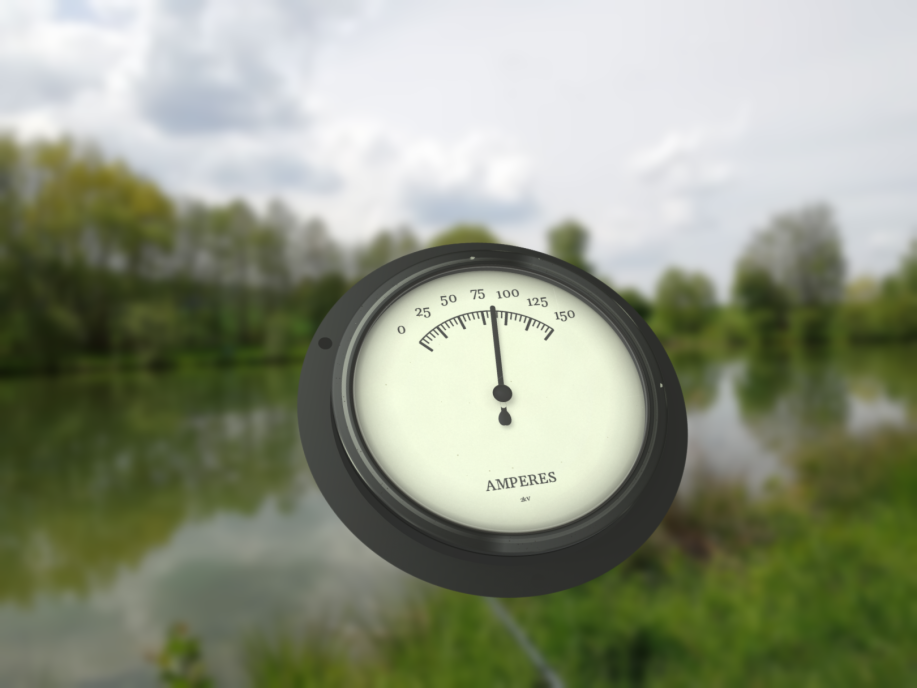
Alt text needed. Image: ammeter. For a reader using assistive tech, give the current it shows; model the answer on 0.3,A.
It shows 85,A
